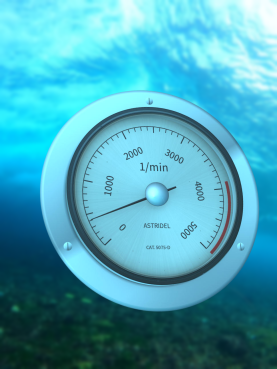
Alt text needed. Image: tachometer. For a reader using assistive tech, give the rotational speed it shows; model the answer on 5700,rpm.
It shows 400,rpm
